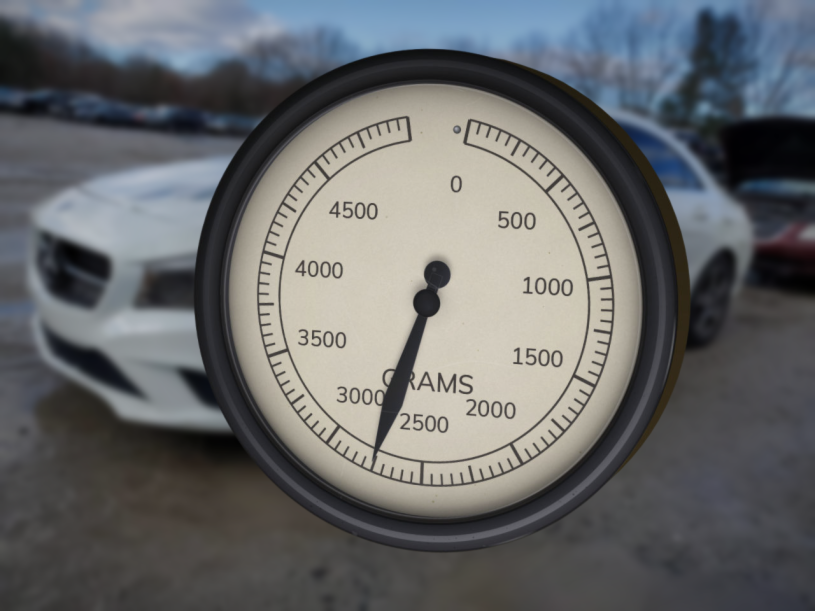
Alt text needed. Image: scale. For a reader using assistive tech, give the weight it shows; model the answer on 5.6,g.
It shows 2750,g
